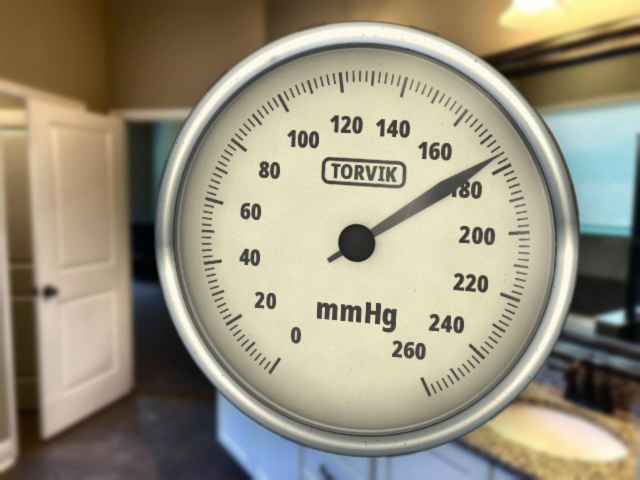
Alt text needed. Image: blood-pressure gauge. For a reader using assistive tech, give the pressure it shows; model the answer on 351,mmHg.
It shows 176,mmHg
